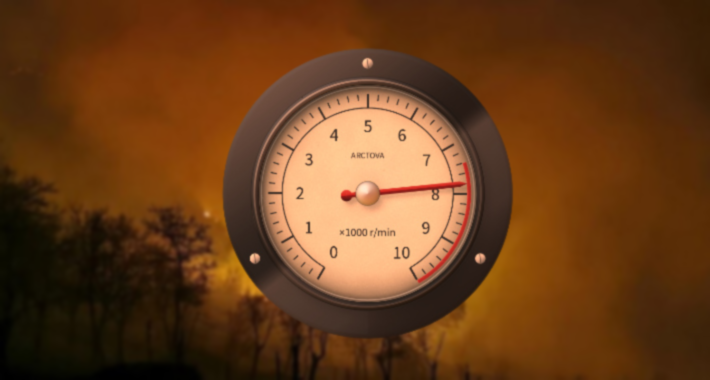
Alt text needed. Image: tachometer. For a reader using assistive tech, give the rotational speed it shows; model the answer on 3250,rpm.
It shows 7800,rpm
